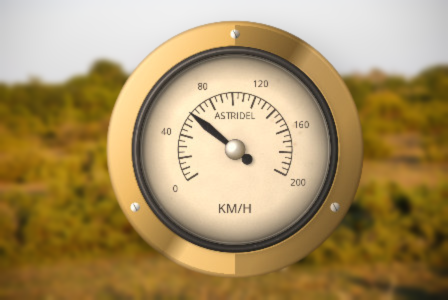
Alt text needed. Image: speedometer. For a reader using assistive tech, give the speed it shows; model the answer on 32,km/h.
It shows 60,km/h
